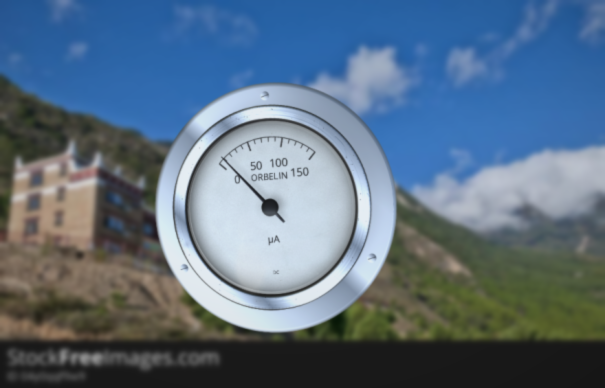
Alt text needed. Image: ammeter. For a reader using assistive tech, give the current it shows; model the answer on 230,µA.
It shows 10,µA
